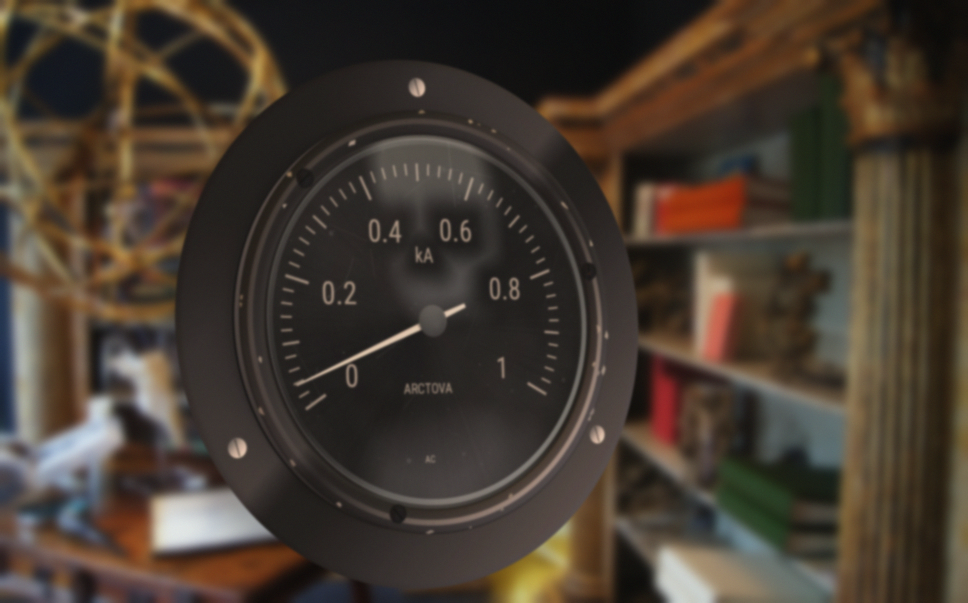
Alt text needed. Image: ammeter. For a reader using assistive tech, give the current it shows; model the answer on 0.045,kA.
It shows 0.04,kA
